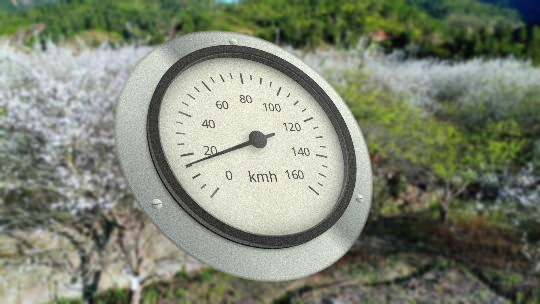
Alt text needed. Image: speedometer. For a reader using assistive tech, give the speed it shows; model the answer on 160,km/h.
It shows 15,km/h
